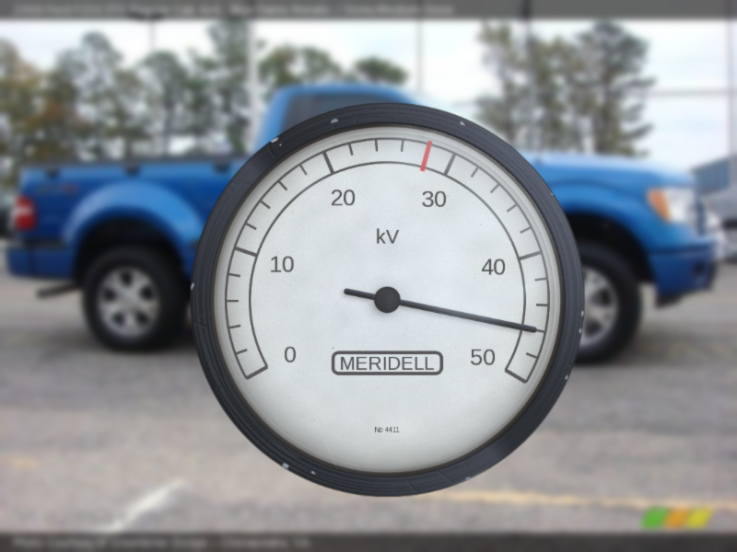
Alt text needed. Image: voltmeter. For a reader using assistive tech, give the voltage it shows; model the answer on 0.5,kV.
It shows 46,kV
